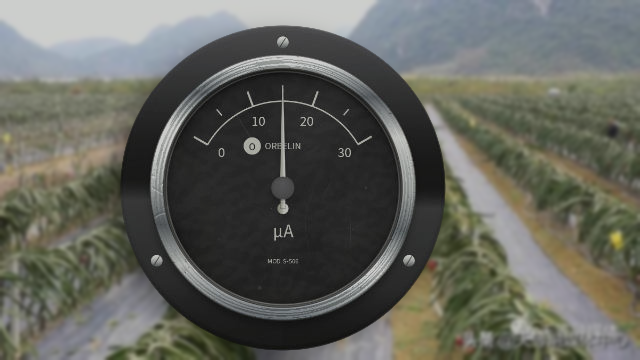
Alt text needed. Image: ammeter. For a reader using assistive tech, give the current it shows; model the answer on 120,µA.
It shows 15,µA
